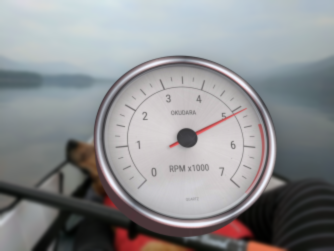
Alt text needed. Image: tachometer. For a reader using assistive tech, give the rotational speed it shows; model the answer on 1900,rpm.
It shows 5125,rpm
